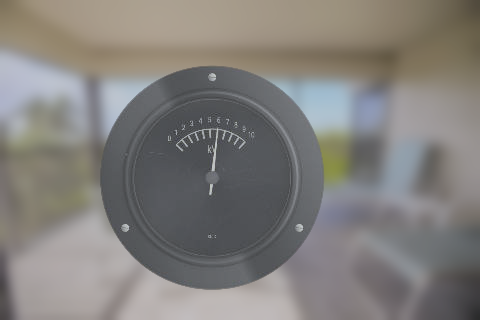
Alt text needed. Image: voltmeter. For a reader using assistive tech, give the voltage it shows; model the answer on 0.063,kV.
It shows 6,kV
